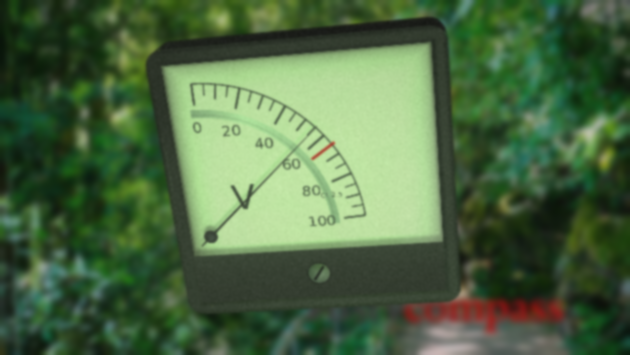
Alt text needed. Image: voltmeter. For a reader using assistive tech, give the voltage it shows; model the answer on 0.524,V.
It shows 55,V
